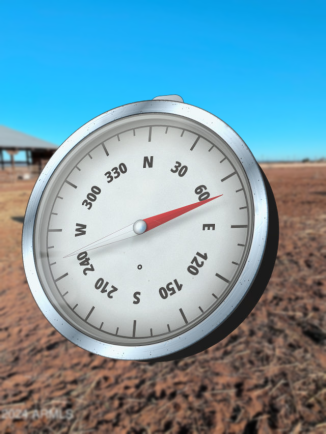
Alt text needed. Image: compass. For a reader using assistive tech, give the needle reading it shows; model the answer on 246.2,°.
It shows 70,°
